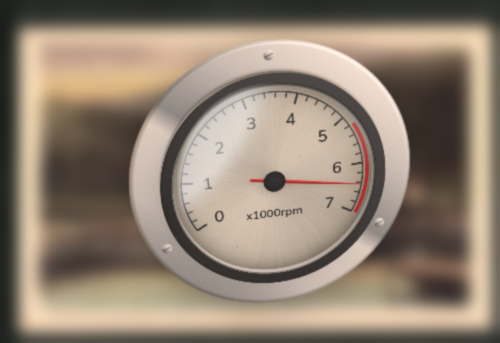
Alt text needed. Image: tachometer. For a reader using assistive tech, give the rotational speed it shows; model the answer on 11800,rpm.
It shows 6400,rpm
